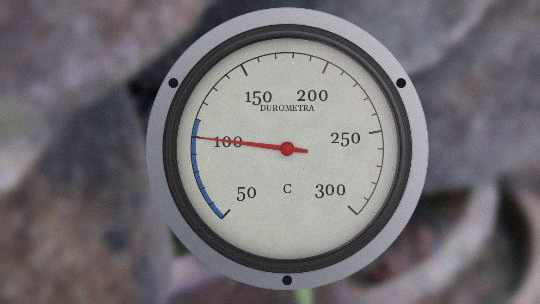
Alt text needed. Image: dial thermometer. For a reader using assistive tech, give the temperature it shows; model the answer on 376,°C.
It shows 100,°C
